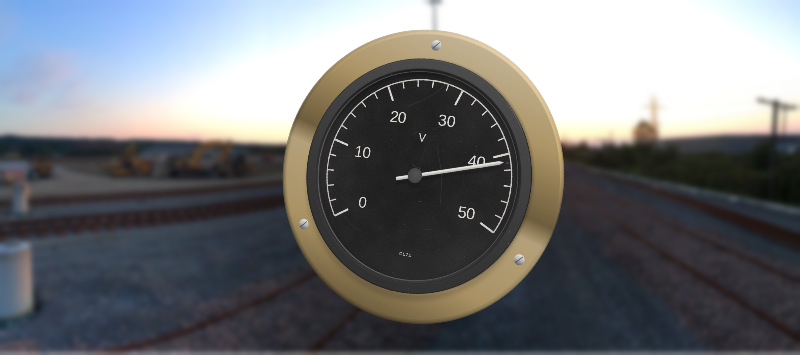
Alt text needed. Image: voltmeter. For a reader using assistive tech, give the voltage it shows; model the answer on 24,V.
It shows 41,V
